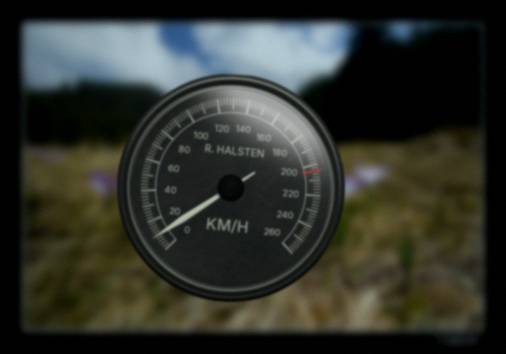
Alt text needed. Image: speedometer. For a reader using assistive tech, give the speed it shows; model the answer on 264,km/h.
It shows 10,km/h
